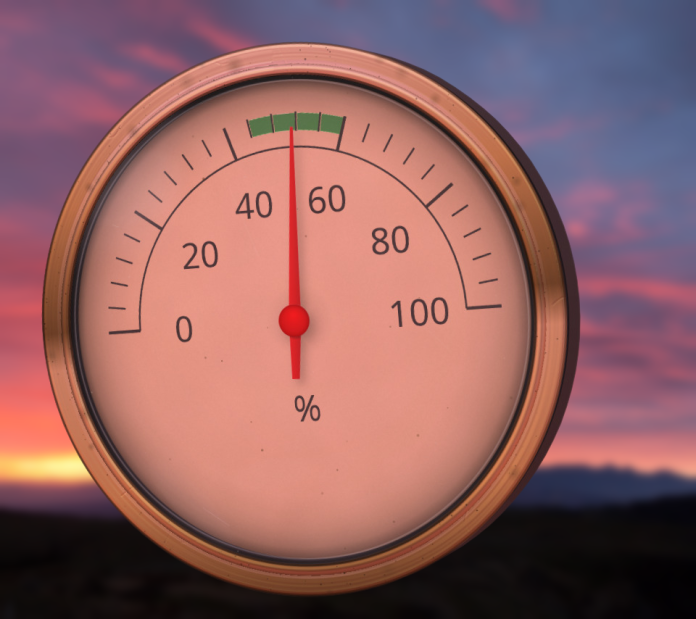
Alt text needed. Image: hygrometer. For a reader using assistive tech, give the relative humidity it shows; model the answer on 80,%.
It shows 52,%
